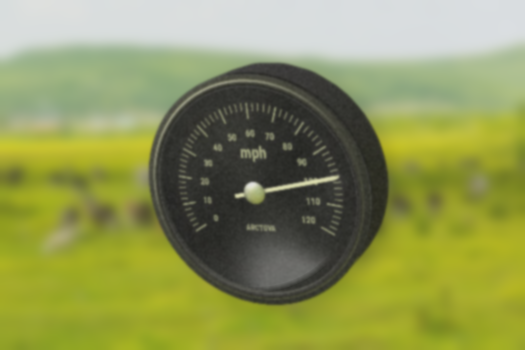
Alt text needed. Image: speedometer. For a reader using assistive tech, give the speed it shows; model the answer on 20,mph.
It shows 100,mph
